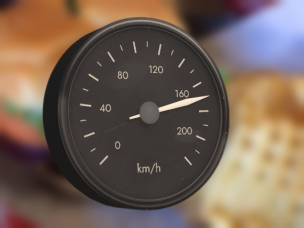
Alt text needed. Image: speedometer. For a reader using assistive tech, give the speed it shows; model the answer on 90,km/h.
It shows 170,km/h
